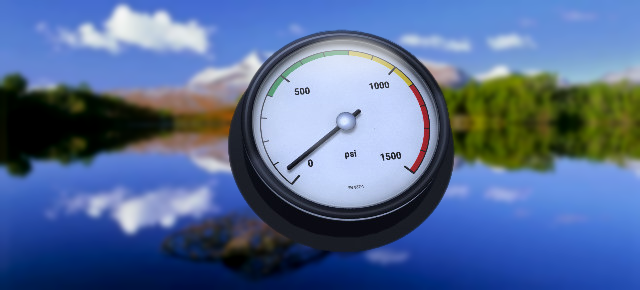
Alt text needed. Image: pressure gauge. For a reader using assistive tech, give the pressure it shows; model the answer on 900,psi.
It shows 50,psi
